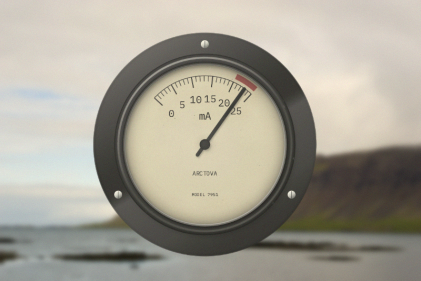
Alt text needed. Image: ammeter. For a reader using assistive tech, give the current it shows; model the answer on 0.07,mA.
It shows 23,mA
